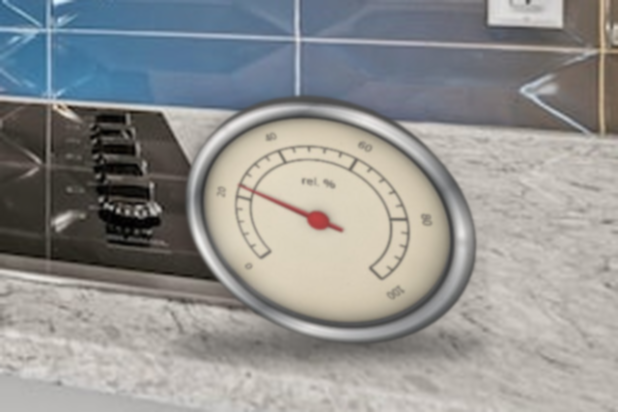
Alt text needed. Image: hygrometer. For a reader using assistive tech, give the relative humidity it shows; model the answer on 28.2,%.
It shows 24,%
